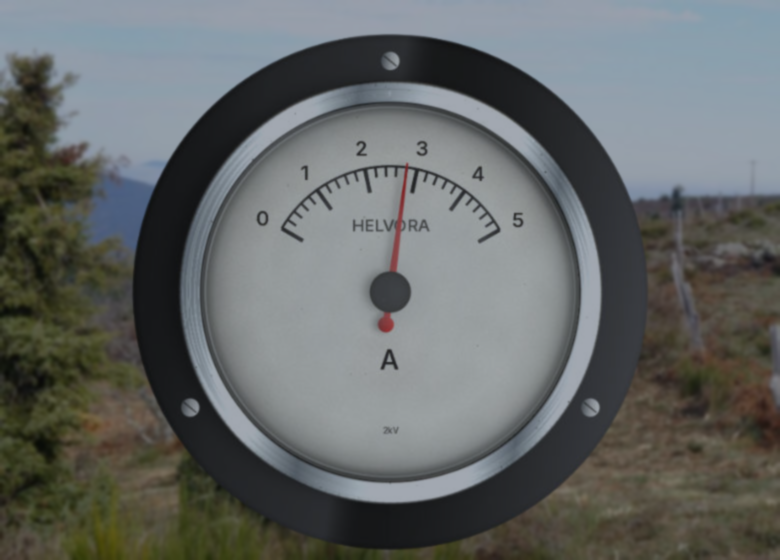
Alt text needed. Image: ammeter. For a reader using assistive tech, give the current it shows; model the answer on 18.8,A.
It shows 2.8,A
